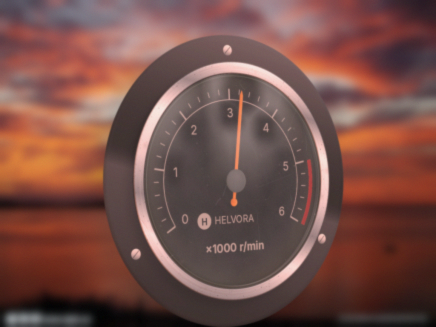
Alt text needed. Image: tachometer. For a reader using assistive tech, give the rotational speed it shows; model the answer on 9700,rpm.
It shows 3200,rpm
